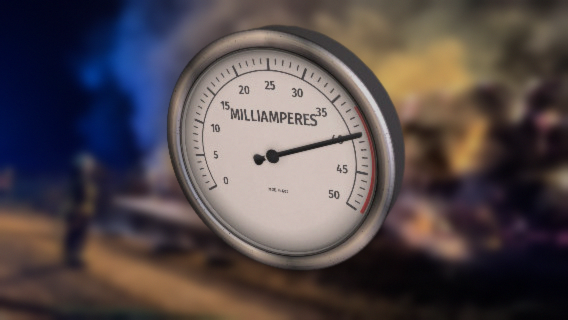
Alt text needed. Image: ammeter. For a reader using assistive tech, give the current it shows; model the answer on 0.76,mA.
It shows 40,mA
